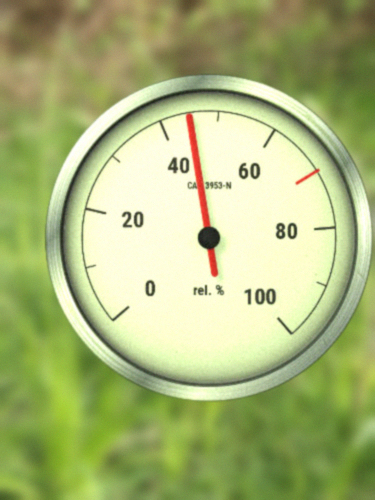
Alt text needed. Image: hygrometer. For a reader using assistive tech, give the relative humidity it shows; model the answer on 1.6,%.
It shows 45,%
